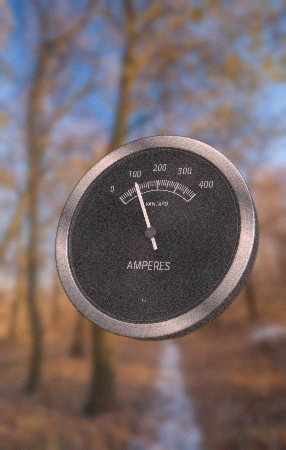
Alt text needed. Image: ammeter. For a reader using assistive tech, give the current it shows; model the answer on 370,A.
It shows 100,A
